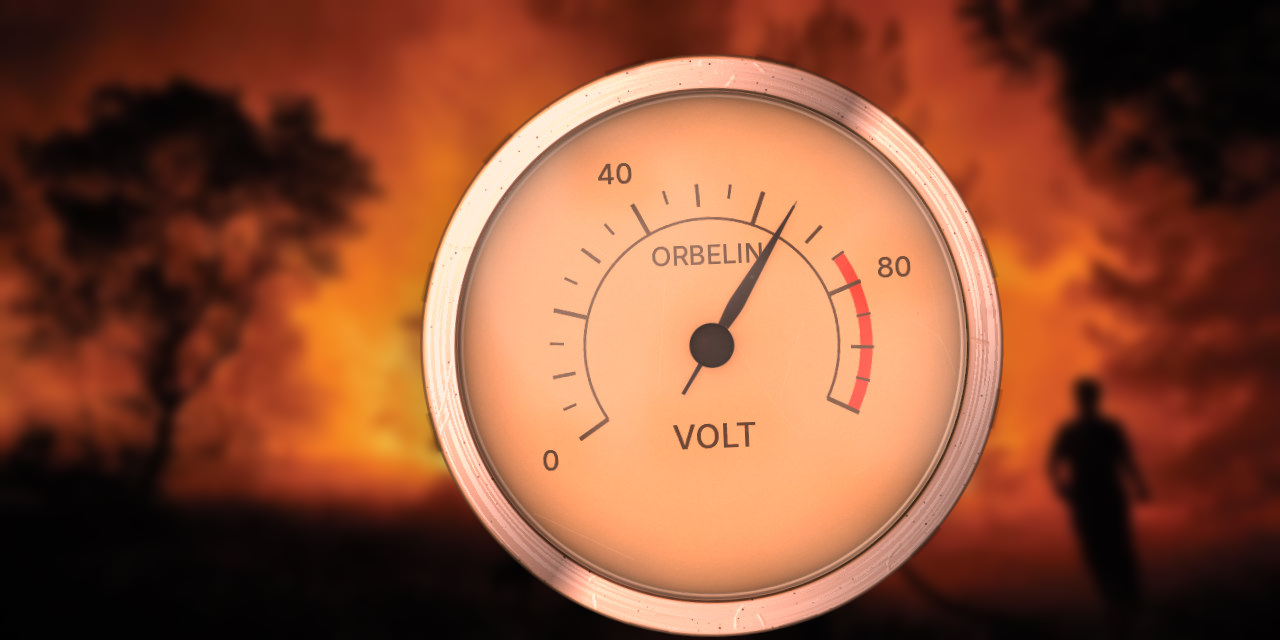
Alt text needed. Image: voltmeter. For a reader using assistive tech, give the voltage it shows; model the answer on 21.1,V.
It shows 65,V
